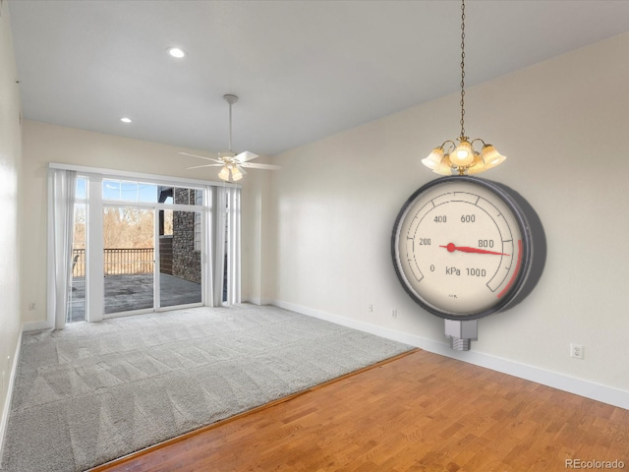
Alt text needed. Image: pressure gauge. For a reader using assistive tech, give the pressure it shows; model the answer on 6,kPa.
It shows 850,kPa
